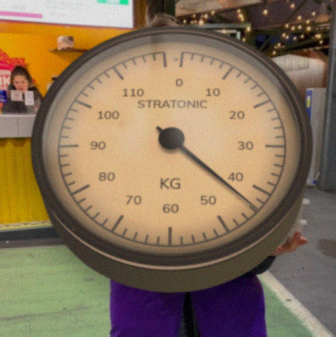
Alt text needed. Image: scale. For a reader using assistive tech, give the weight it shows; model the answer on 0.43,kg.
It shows 44,kg
